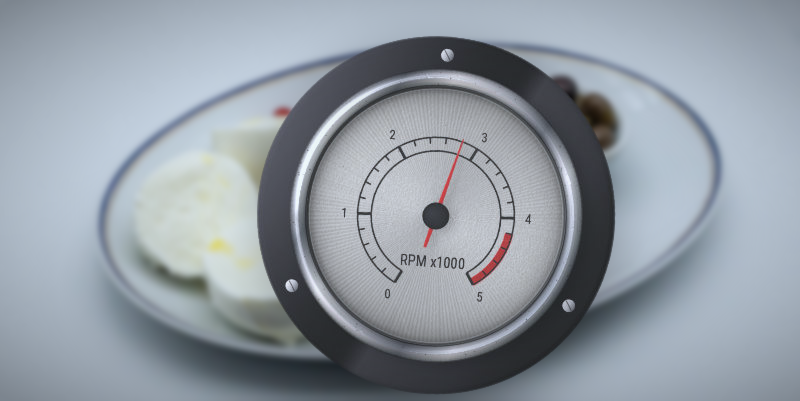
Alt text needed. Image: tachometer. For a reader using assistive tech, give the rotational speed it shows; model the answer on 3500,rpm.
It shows 2800,rpm
